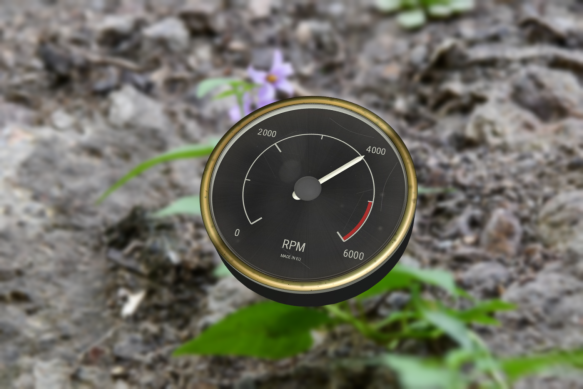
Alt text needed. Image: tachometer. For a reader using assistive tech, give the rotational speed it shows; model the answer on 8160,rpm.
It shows 4000,rpm
